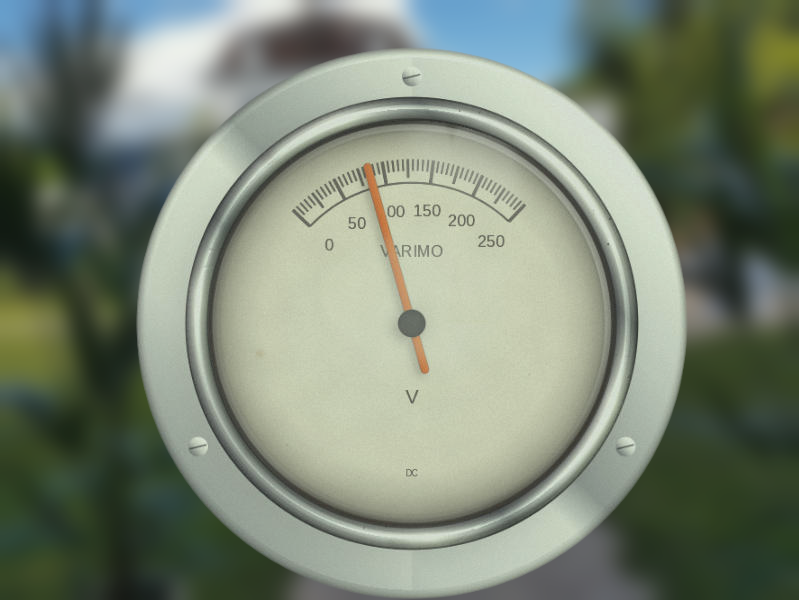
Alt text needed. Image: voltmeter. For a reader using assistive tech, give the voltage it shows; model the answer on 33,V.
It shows 85,V
